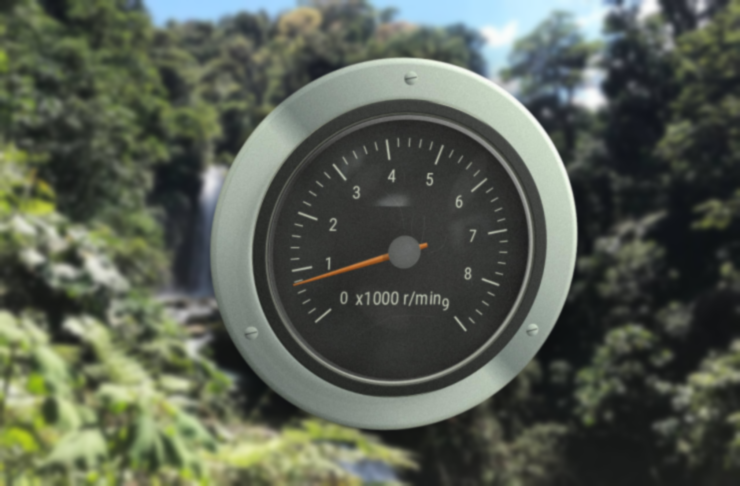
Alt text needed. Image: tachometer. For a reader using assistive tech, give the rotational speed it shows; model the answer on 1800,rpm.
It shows 800,rpm
